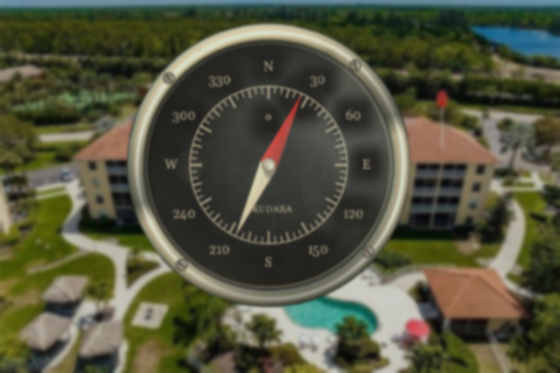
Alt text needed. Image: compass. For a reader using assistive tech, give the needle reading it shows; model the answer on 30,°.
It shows 25,°
